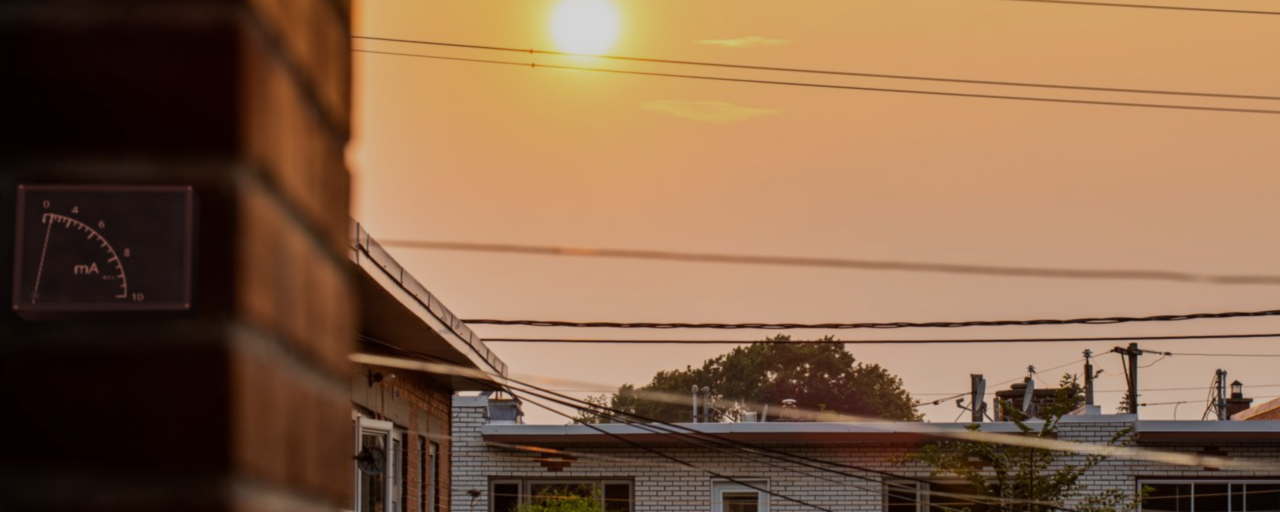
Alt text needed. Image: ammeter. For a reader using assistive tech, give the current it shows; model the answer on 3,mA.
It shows 2,mA
